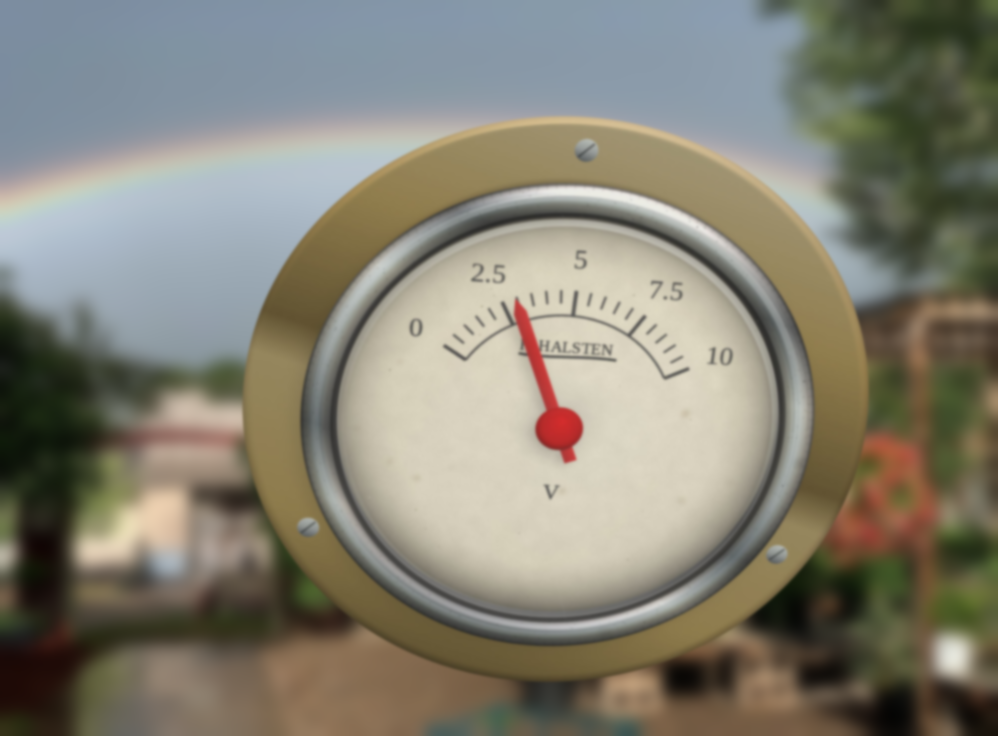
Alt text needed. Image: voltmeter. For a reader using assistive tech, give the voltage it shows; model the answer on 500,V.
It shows 3,V
